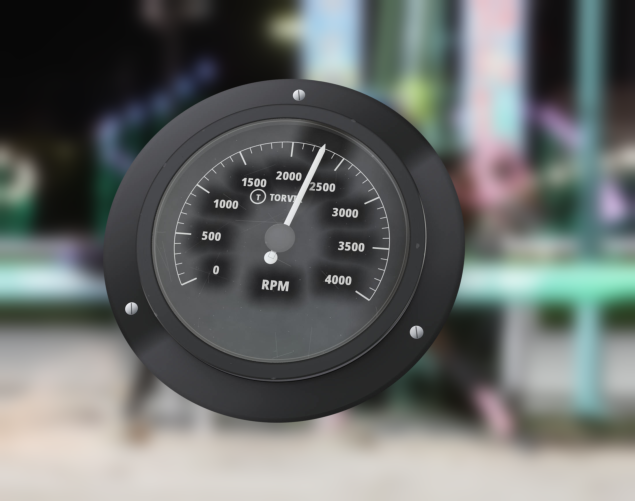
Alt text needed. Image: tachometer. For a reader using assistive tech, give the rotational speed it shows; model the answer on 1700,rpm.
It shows 2300,rpm
